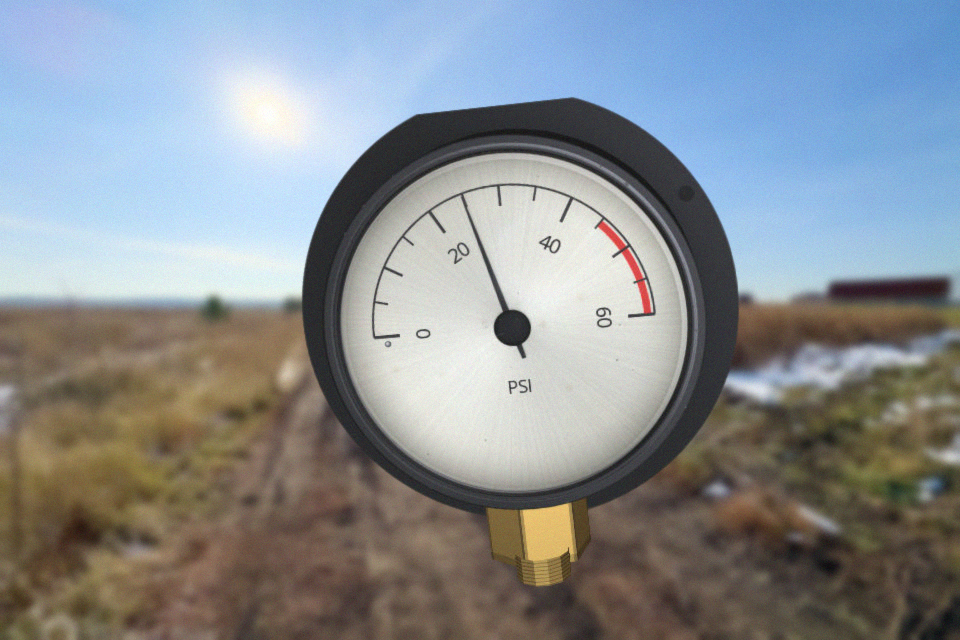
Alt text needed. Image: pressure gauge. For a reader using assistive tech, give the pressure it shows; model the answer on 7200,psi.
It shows 25,psi
